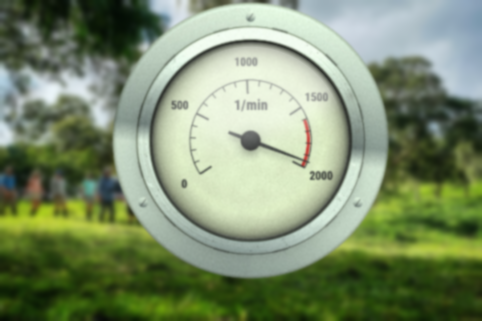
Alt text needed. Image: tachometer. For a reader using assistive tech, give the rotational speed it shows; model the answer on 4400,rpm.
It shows 1950,rpm
